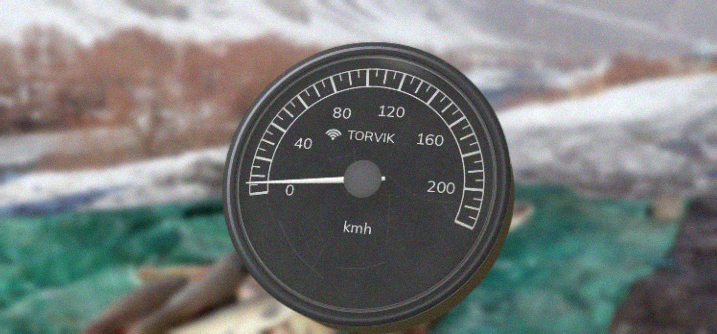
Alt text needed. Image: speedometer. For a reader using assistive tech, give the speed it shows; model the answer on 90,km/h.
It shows 5,km/h
